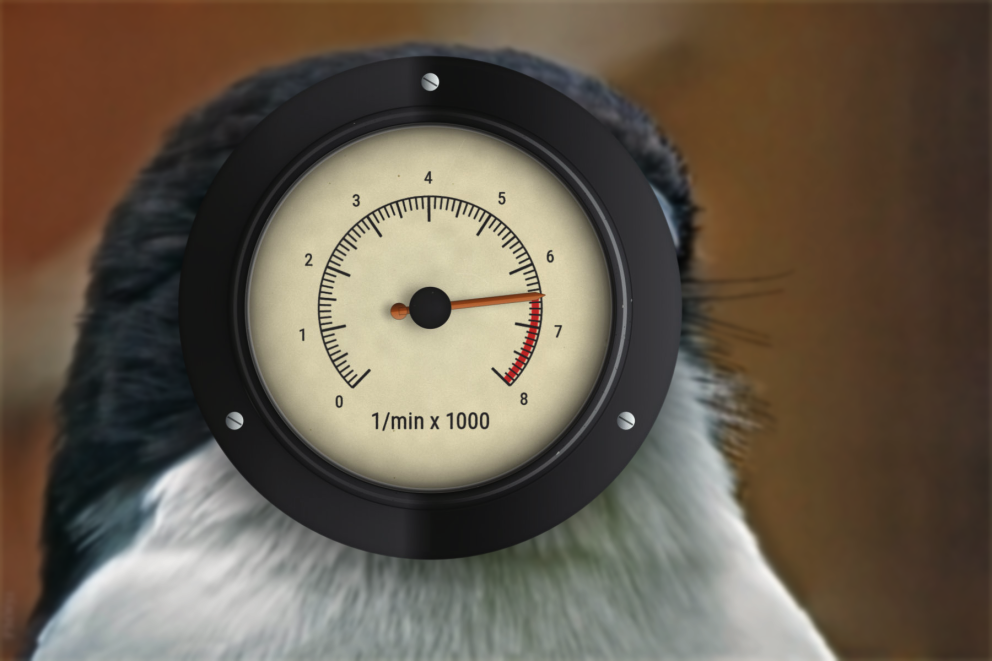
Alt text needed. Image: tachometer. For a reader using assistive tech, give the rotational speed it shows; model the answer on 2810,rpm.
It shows 6500,rpm
